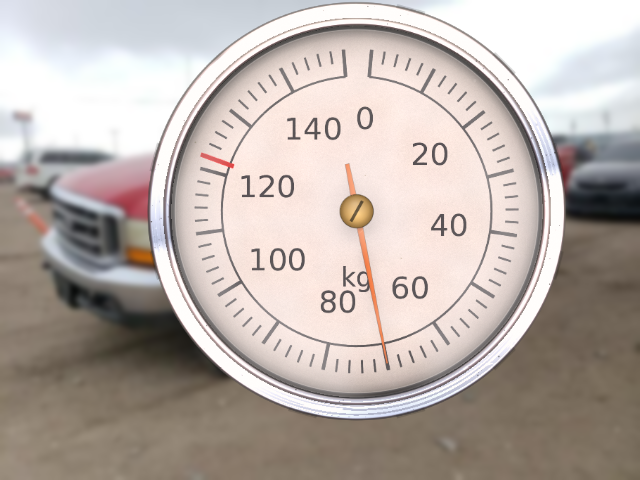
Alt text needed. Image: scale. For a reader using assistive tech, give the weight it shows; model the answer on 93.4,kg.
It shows 70,kg
